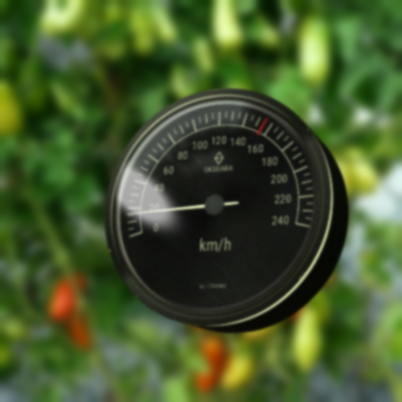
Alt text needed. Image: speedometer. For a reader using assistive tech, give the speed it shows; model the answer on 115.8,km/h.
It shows 15,km/h
